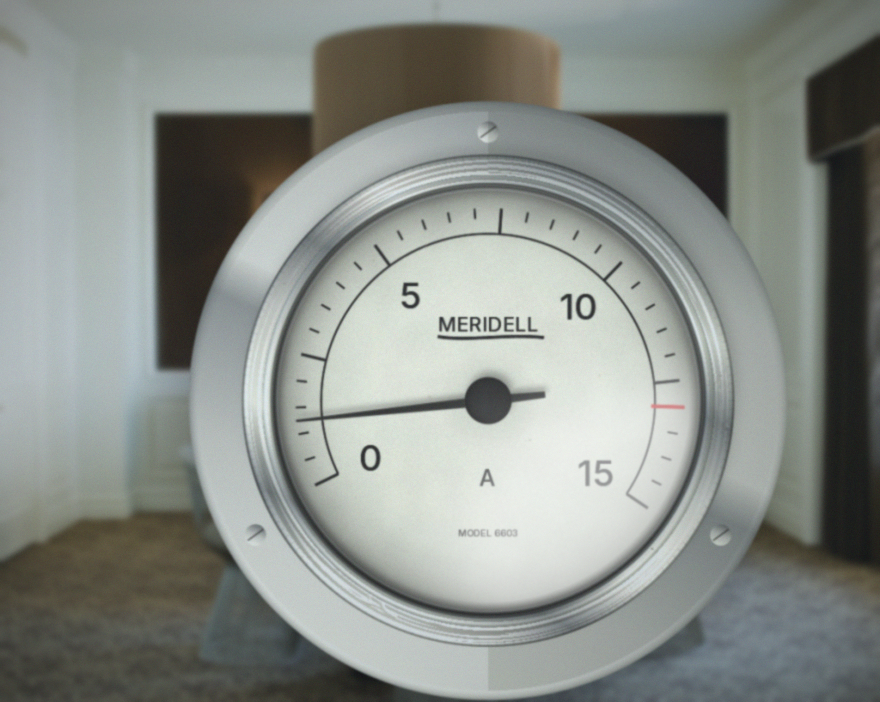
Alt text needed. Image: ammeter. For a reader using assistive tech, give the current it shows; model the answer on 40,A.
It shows 1.25,A
